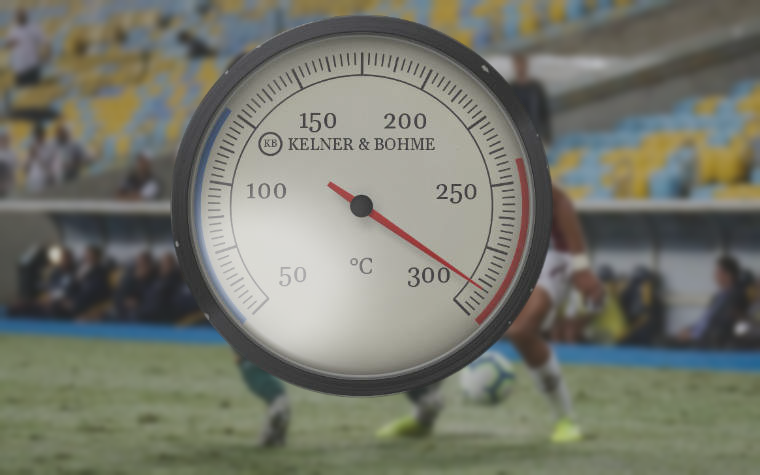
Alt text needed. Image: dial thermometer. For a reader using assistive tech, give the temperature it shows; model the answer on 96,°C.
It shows 290,°C
